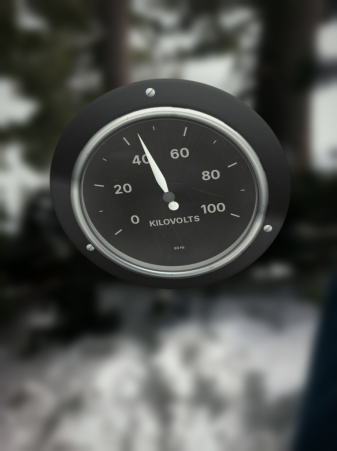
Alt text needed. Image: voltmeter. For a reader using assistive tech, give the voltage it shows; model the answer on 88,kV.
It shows 45,kV
